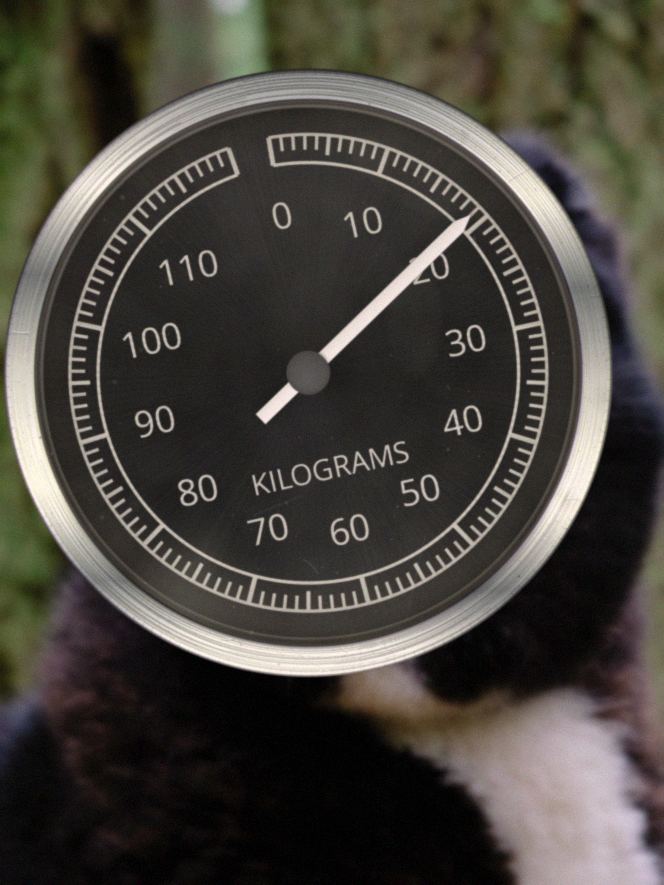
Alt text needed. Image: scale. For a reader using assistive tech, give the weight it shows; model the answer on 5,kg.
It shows 19,kg
